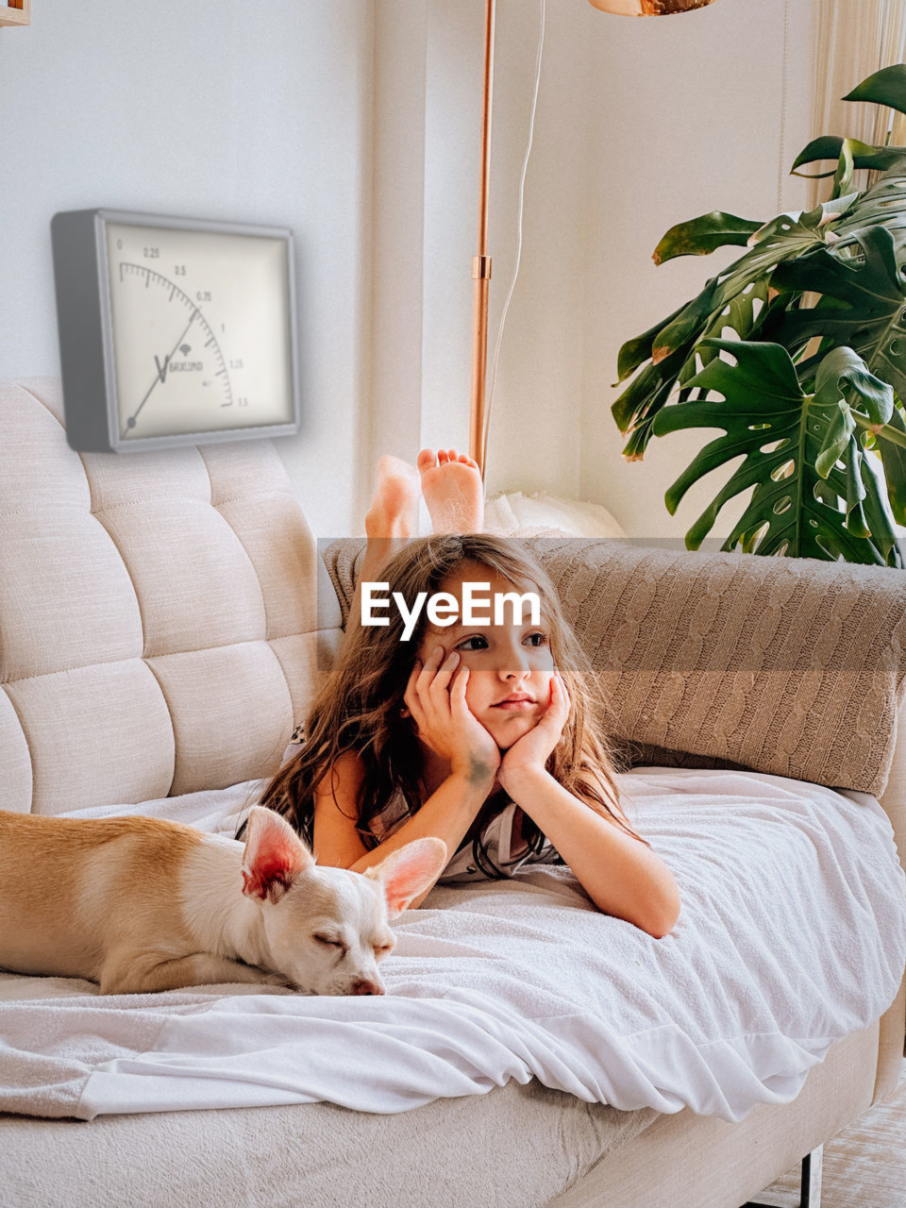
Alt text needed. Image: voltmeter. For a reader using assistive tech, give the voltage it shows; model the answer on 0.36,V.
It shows 0.75,V
